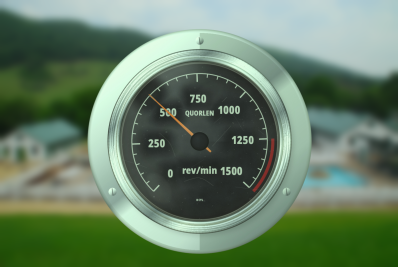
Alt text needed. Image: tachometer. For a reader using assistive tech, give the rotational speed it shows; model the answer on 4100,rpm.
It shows 500,rpm
